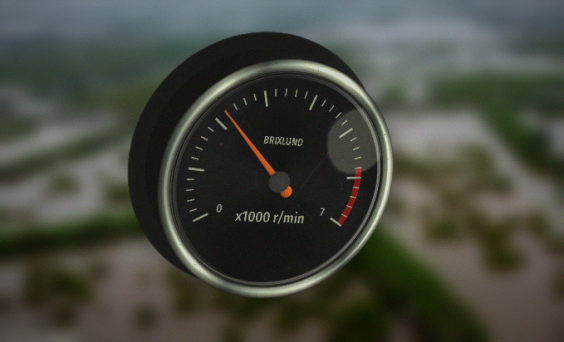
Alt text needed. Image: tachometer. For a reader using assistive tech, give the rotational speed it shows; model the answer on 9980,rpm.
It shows 2200,rpm
